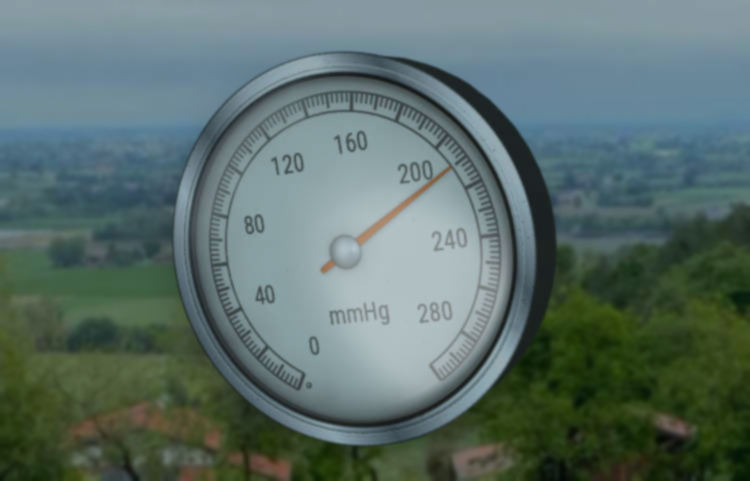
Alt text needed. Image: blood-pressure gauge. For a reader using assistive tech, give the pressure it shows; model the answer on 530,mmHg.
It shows 210,mmHg
